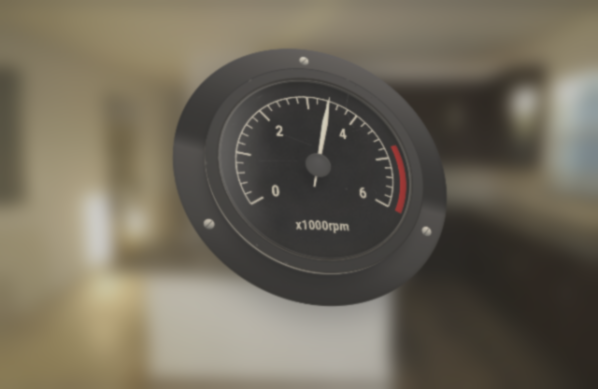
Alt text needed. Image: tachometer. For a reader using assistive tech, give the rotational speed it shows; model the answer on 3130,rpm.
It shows 3400,rpm
